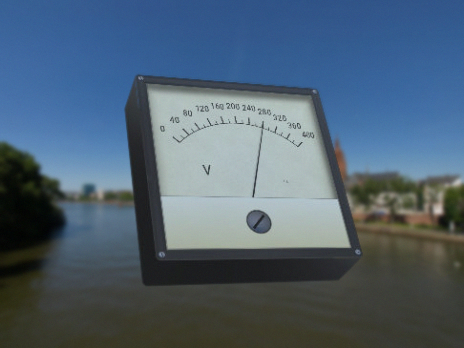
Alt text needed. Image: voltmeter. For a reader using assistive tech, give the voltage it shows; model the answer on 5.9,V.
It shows 280,V
